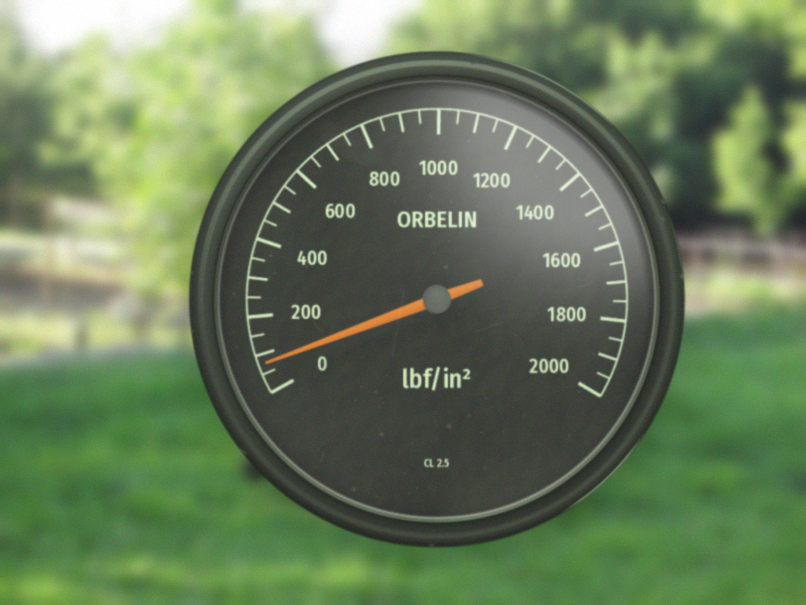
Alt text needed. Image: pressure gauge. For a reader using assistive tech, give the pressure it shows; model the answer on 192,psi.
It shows 75,psi
